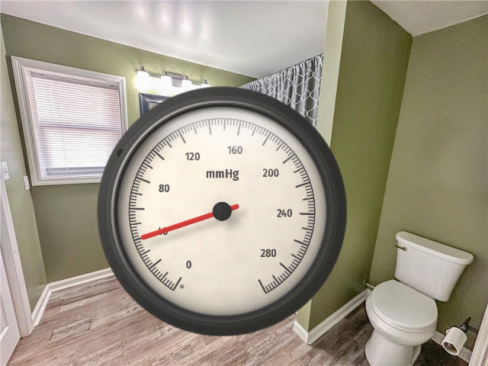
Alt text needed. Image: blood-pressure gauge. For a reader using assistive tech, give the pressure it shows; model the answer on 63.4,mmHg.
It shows 40,mmHg
